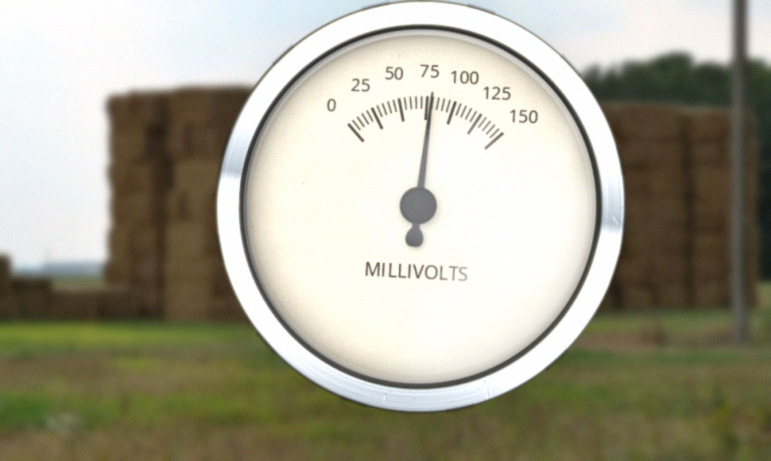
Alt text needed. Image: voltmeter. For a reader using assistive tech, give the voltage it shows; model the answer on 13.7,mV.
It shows 80,mV
